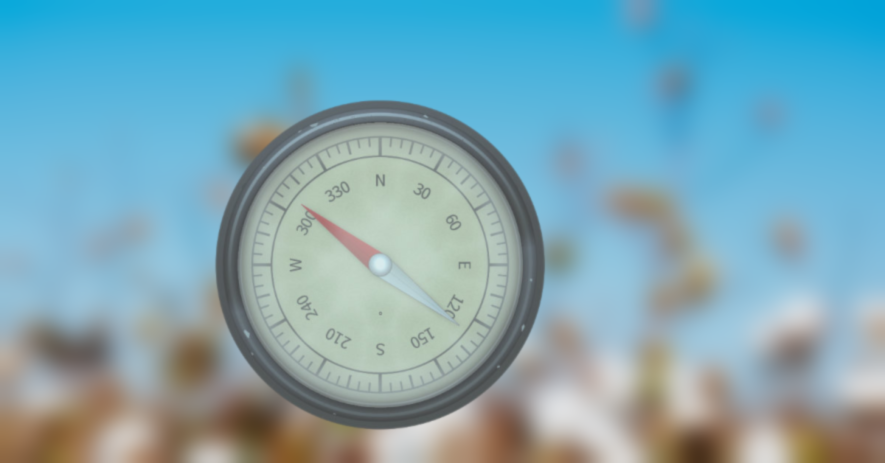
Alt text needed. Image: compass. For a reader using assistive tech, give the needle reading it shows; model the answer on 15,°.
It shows 307.5,°
